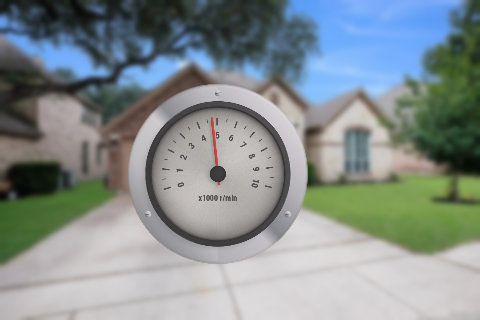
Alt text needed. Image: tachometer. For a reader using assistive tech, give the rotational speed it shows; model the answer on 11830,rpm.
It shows 4750,rpm
